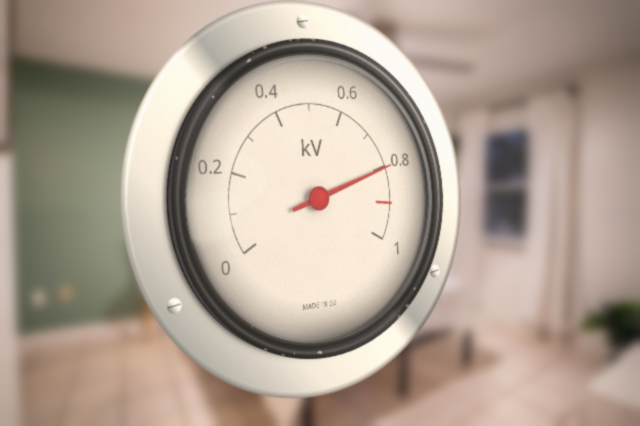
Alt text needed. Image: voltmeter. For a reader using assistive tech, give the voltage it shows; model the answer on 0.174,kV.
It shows 0.8,kV
